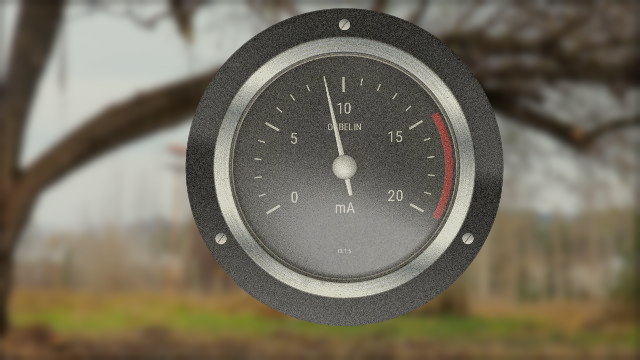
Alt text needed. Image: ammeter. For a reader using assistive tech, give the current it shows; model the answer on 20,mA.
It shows 9,mA
